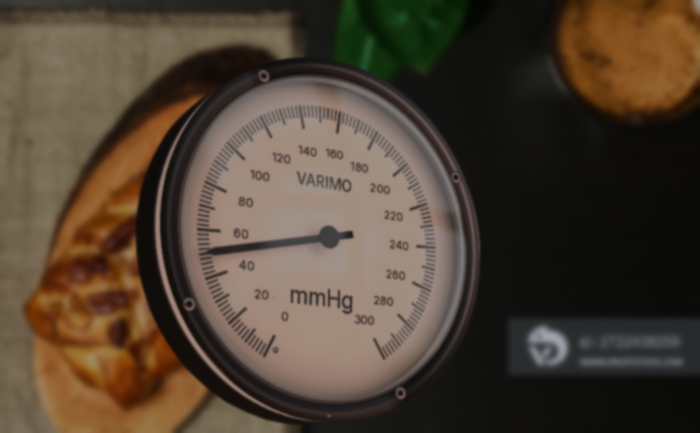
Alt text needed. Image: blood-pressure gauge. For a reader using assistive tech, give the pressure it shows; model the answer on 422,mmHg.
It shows 50,mmHg
